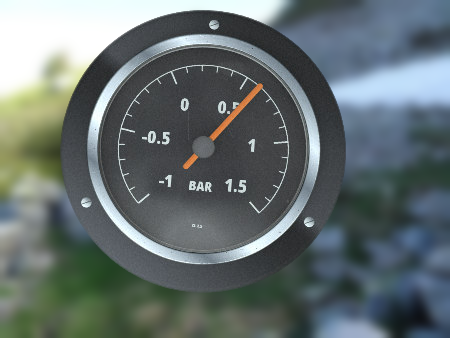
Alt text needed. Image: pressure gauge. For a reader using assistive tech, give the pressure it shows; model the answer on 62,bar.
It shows 0.6,bar
